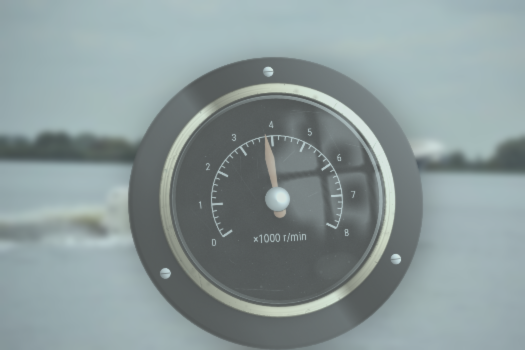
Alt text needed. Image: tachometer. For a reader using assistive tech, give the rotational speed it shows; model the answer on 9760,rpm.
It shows 3800,rpm
